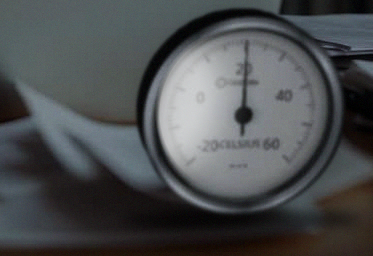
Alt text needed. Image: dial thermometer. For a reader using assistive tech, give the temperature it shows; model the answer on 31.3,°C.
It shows 20,°C
